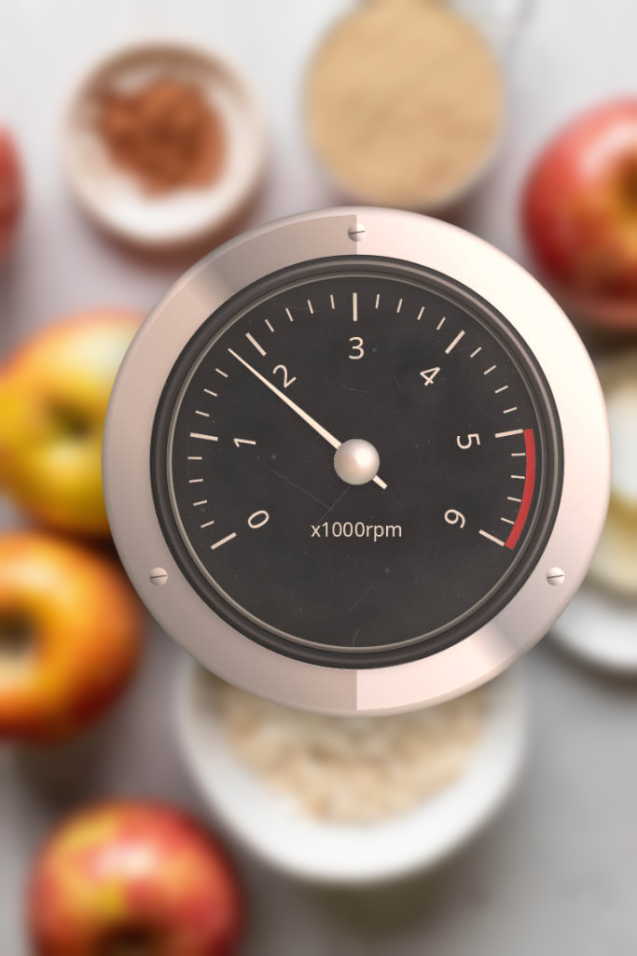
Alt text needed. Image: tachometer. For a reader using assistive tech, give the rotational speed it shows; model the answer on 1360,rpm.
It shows 1800,rpm
